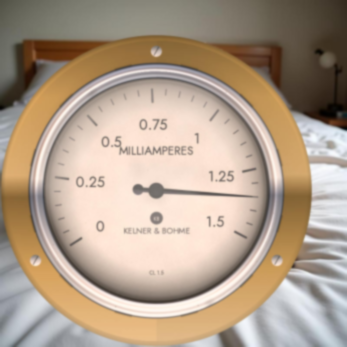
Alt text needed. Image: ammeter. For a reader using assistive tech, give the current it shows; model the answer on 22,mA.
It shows 1.35,mA
